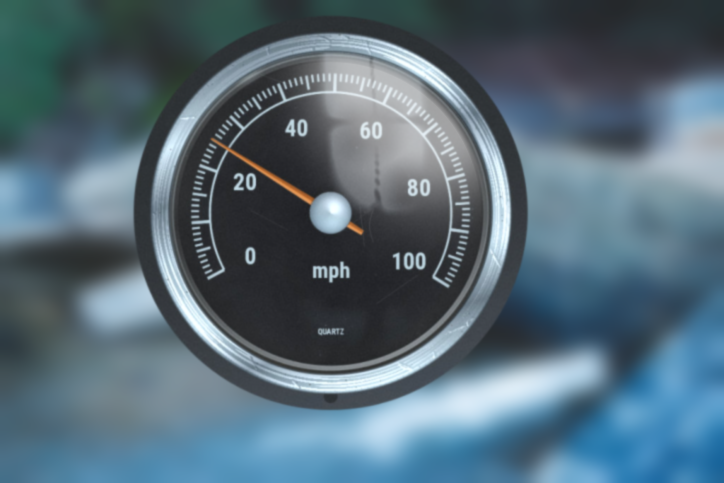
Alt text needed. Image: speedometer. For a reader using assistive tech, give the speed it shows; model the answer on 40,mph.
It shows 25,mph
